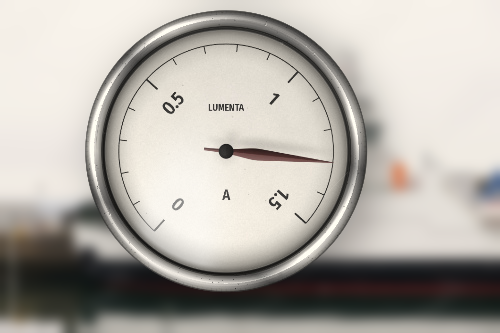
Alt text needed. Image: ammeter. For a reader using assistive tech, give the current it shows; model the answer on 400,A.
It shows 1.3,A
